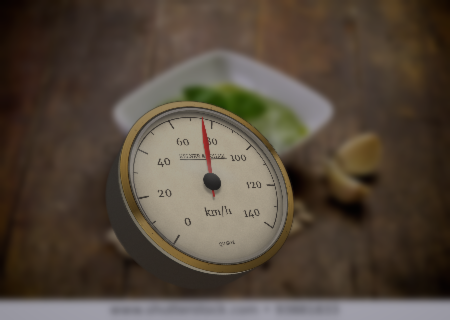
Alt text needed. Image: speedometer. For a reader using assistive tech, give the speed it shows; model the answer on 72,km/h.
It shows 75,km/h
